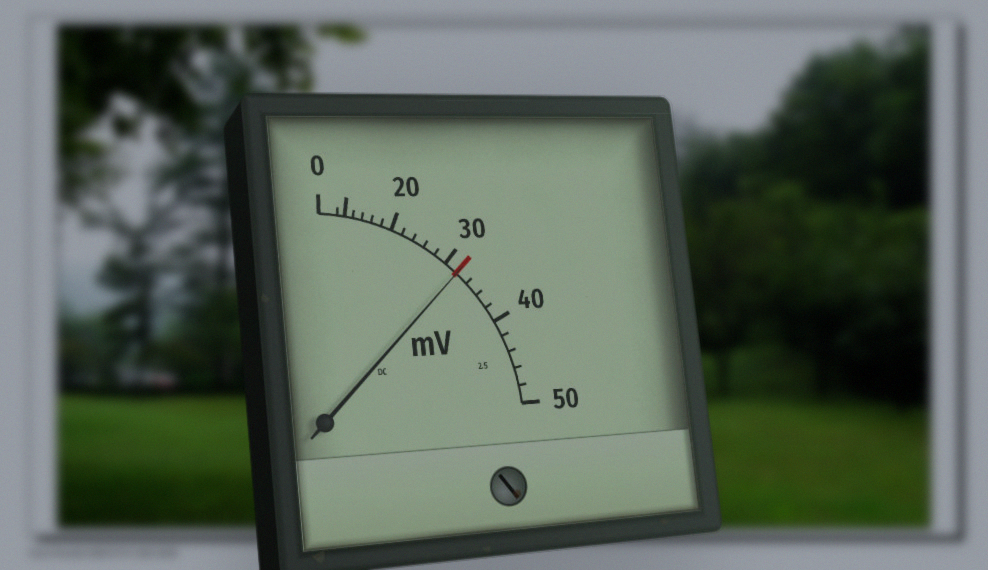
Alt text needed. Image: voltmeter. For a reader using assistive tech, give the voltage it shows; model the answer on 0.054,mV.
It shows 32,mV
